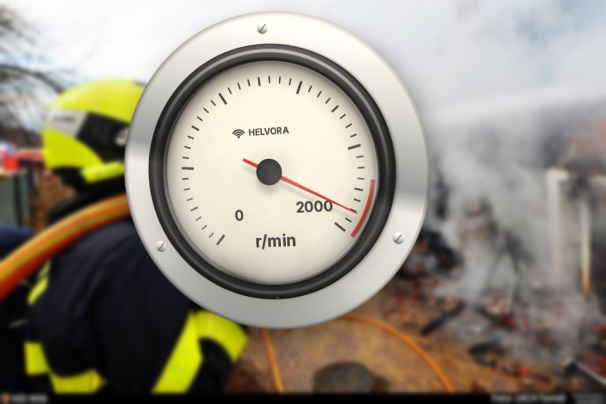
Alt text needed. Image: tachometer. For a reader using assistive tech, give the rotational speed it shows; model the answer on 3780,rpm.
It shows 1900,rpm
